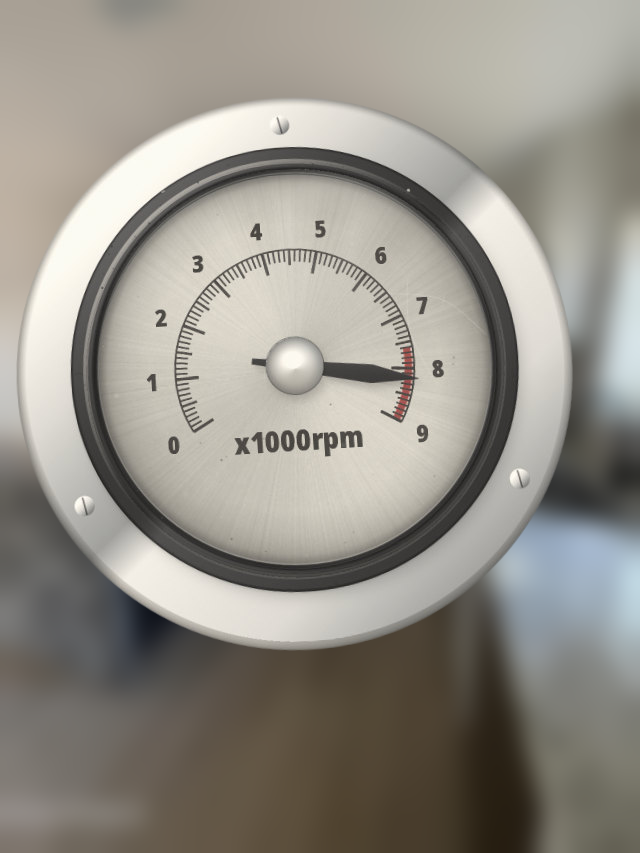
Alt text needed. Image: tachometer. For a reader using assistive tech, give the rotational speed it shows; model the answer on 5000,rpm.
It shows 8200,rpm
